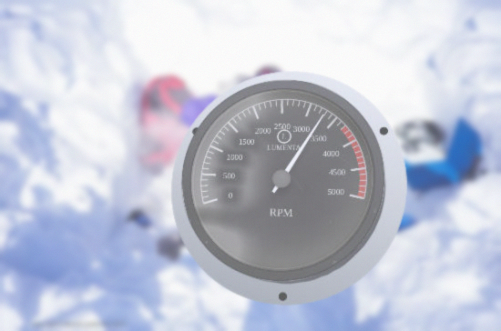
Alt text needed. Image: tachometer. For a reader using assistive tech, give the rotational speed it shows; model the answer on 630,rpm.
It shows 3300,rpm
